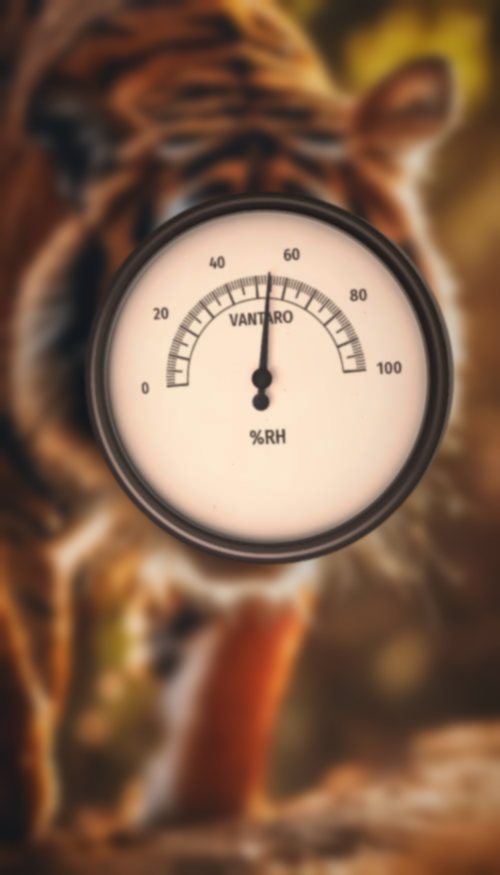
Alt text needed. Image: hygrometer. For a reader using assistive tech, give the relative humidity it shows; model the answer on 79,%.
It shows 55,%
